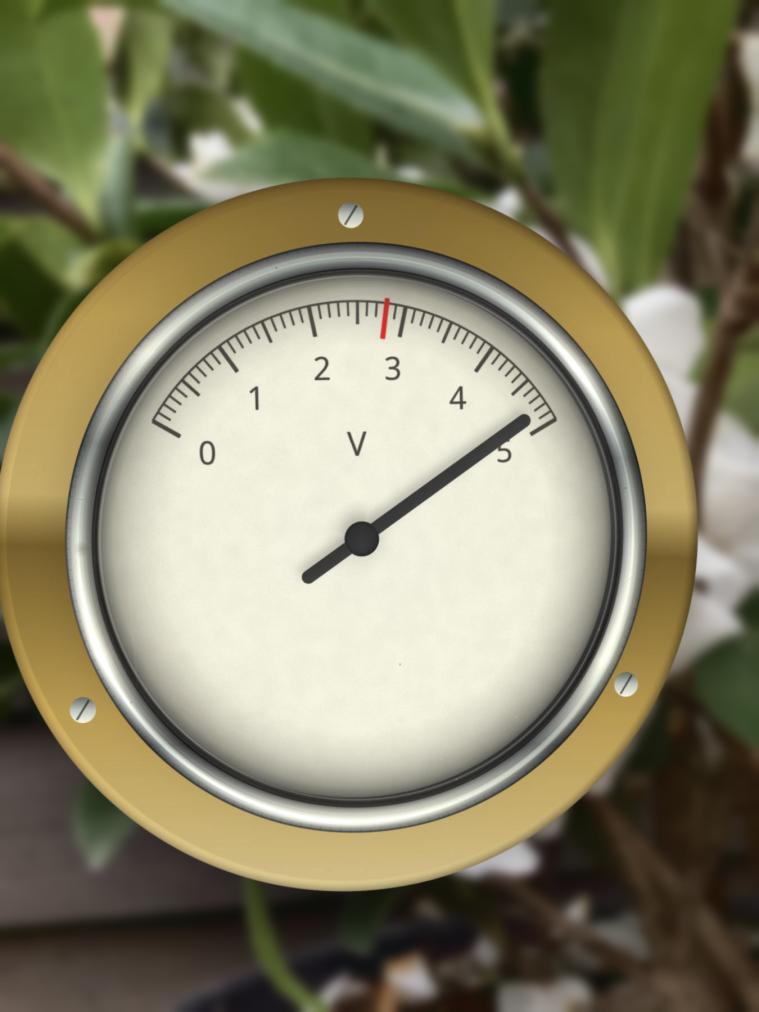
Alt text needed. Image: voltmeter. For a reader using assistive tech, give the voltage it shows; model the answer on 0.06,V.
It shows 4.8,V
